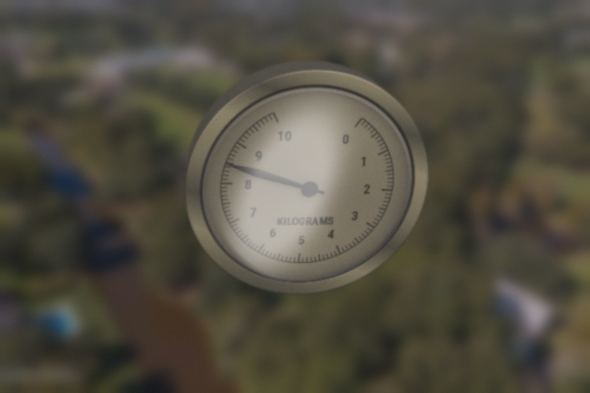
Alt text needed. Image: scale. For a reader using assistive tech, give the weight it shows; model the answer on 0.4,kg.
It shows 8.5,kg
